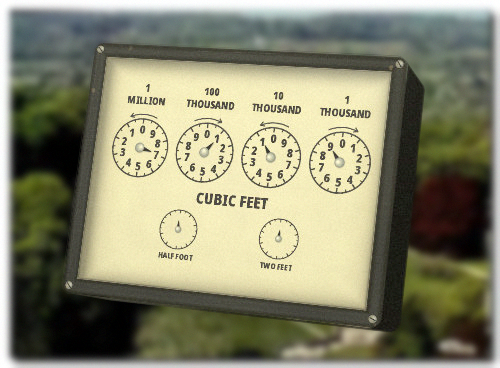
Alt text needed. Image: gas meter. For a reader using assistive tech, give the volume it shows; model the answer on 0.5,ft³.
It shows 710900,ft³
